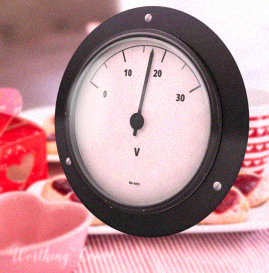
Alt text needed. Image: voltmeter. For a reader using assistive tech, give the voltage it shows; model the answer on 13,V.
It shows 17.5,V
